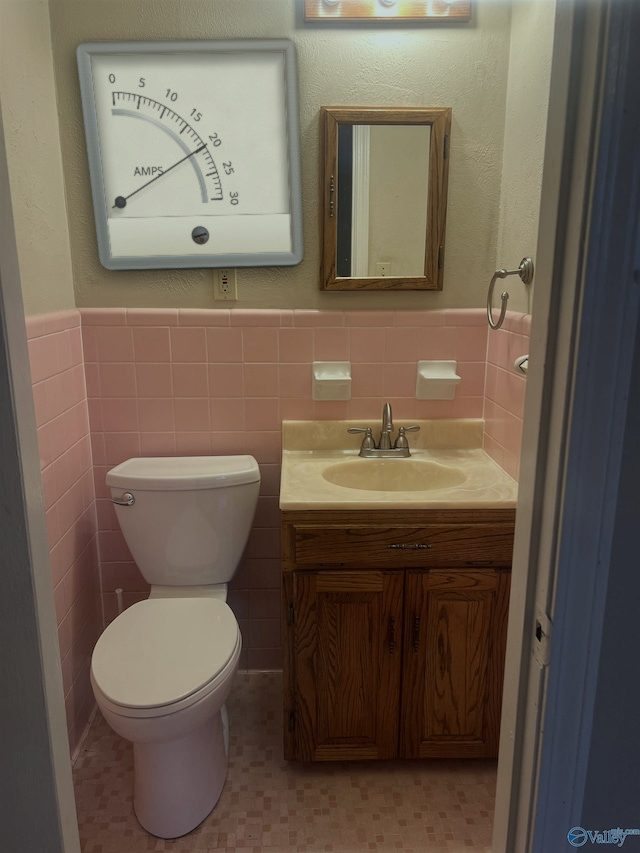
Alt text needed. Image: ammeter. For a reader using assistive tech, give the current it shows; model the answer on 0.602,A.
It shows 20,A
